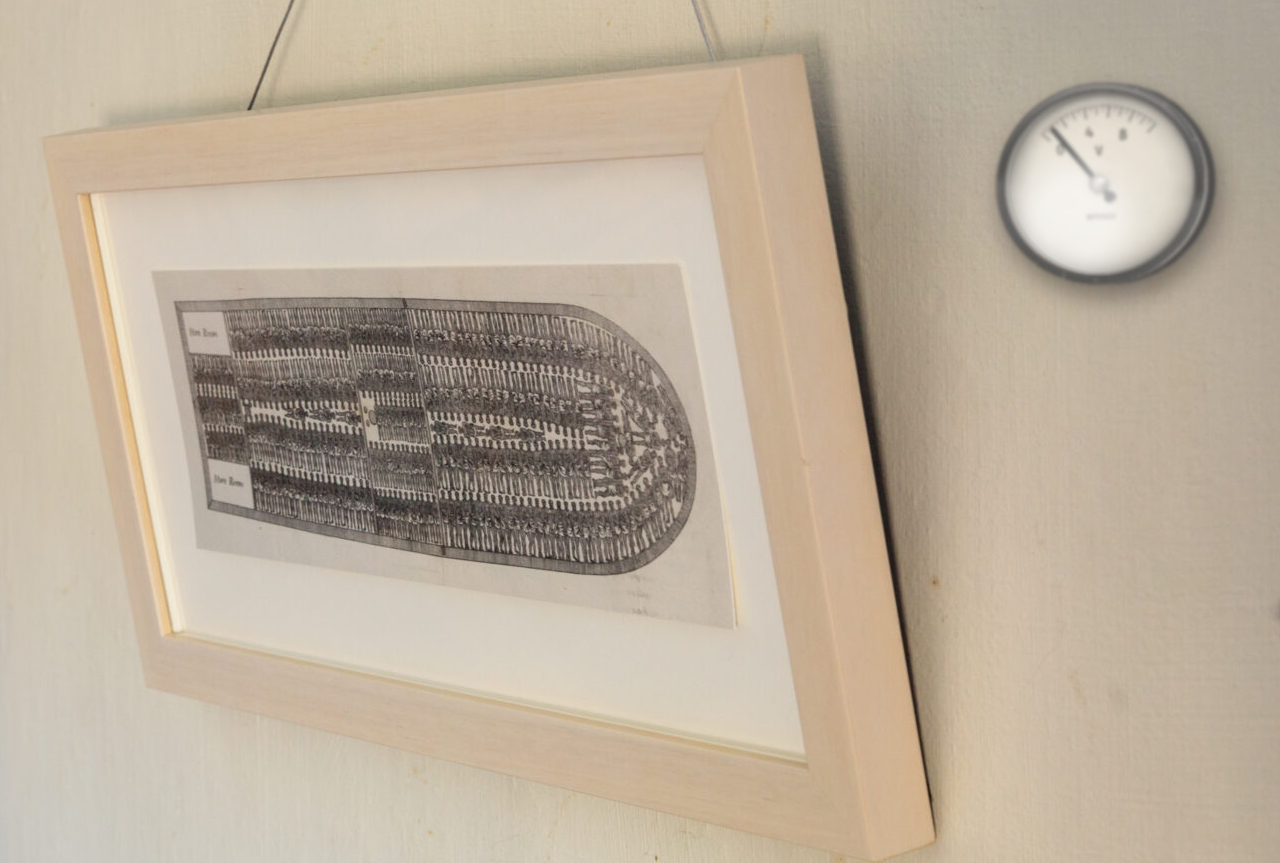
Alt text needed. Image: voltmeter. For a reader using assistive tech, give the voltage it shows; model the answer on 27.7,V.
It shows 1,V
